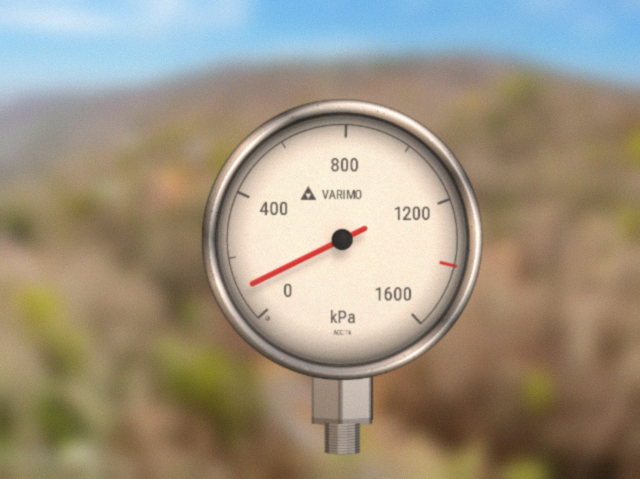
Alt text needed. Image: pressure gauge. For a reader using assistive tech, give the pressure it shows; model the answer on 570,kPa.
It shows 100,kPa
